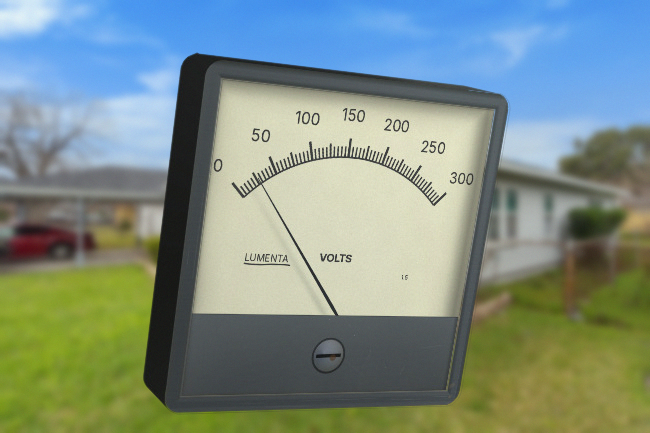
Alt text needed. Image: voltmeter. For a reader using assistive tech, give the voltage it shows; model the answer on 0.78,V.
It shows 25,V
